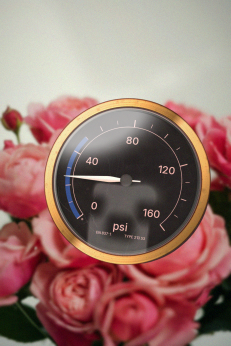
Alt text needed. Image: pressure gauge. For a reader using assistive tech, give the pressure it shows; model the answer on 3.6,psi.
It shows 25,psi
